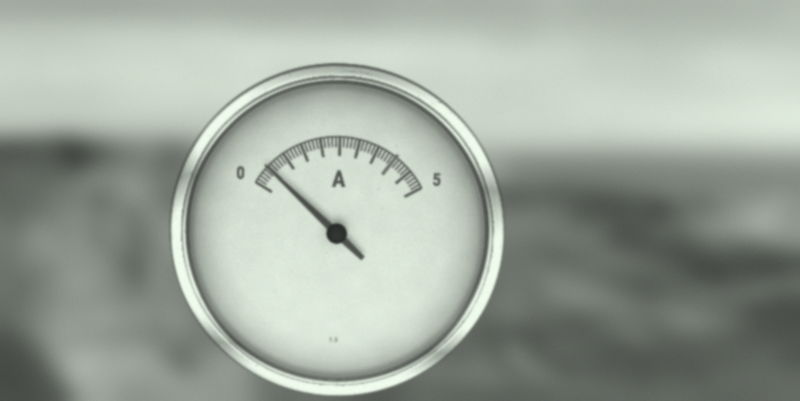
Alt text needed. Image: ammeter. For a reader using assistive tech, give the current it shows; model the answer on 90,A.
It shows 0.5,A
